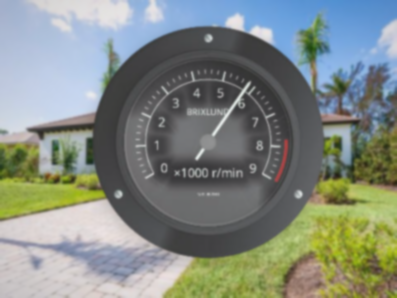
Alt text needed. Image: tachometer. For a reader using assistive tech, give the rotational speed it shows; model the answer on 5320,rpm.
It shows 5800,rpm
